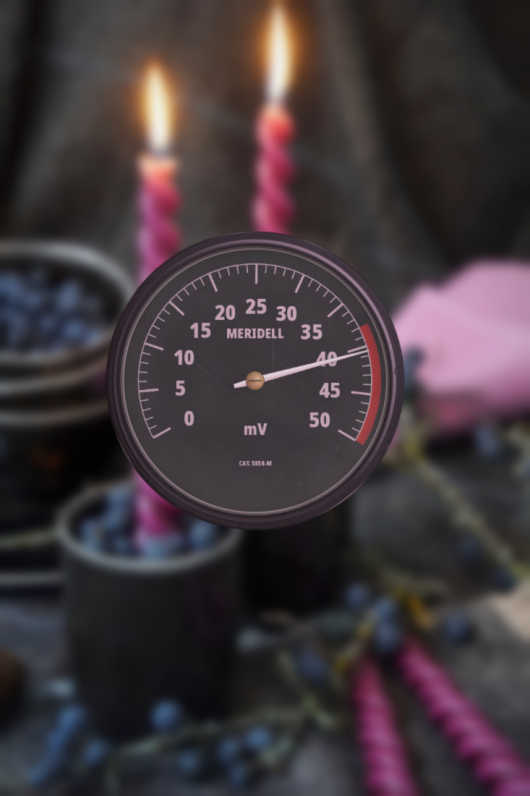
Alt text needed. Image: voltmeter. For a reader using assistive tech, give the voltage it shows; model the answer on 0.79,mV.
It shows 40.5,mV
